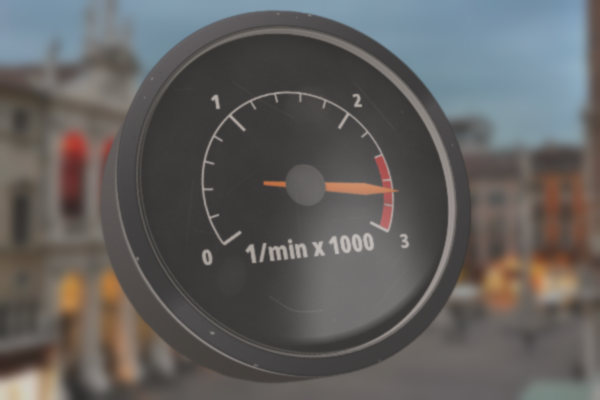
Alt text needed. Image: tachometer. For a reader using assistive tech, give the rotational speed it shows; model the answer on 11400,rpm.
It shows 2700,rpm
